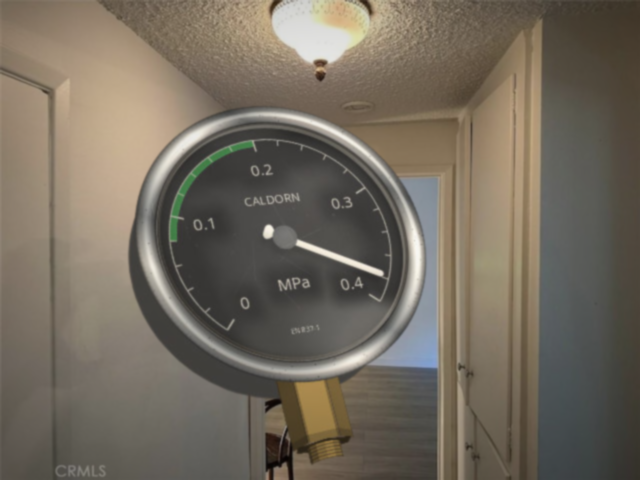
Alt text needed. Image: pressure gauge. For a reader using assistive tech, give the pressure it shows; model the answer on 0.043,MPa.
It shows 0.38,MPa
